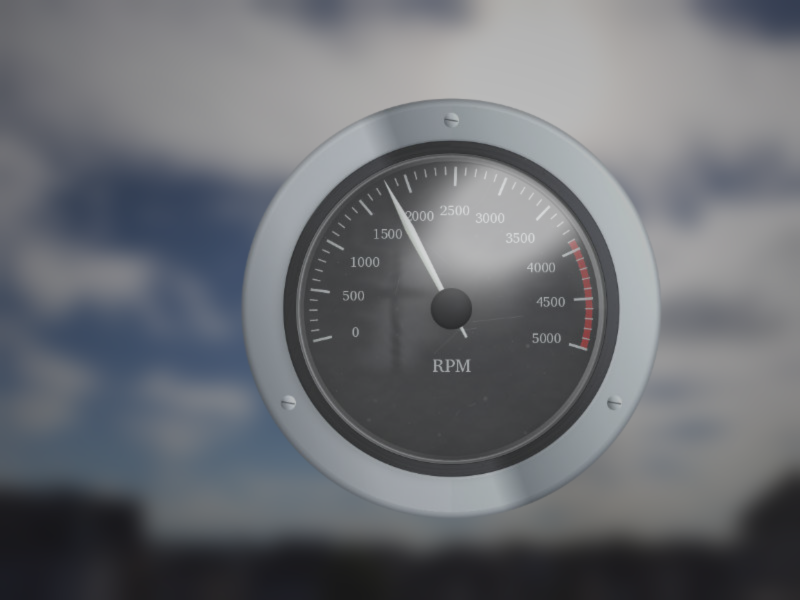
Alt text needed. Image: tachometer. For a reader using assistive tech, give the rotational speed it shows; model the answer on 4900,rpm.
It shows 1800,rpm
